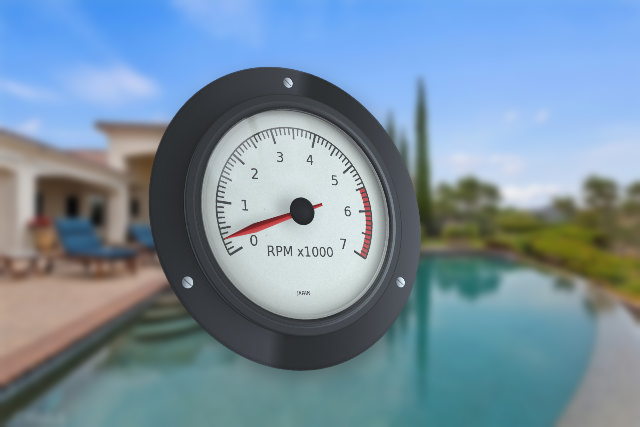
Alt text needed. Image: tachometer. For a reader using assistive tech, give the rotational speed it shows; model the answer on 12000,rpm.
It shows 300,rpm
